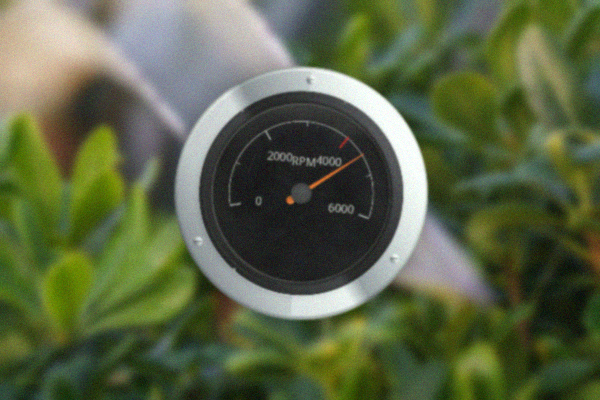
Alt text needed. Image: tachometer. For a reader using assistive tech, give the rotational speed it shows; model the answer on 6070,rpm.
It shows 4500,rpm
